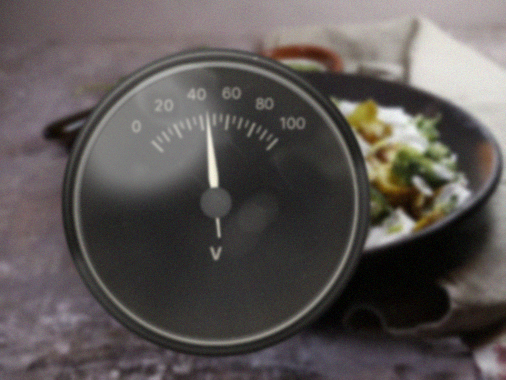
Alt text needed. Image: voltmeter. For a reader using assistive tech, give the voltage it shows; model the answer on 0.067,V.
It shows 45,V
